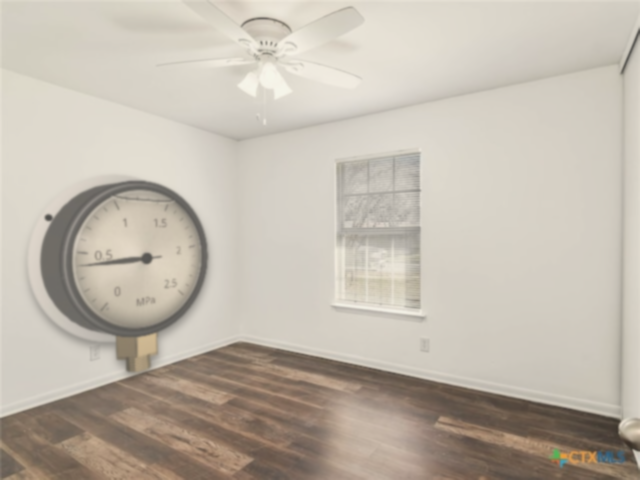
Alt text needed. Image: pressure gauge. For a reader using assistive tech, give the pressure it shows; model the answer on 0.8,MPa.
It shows 0.4,MPa
